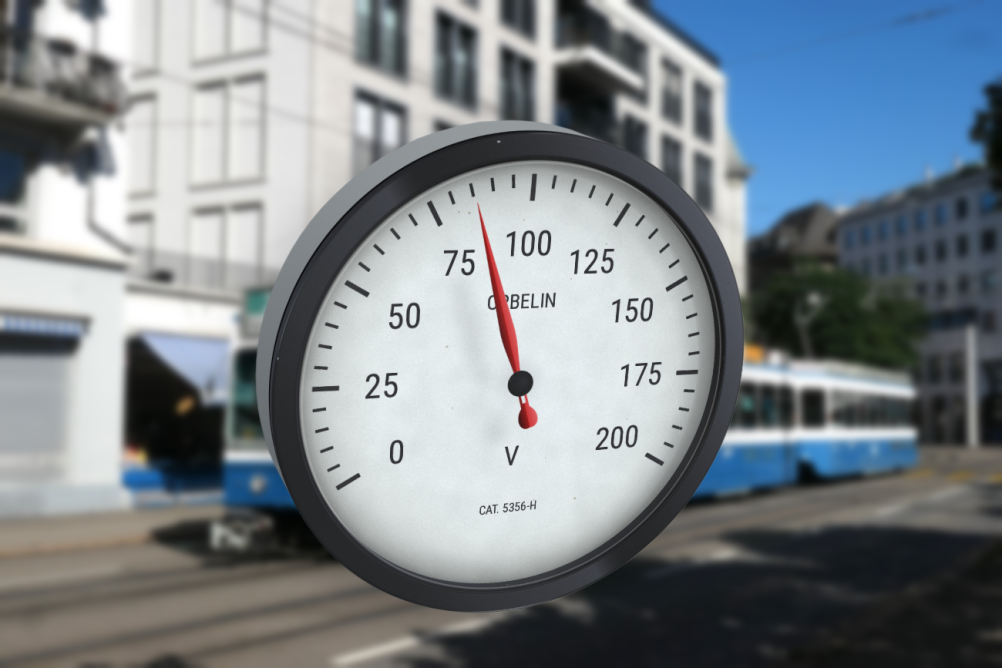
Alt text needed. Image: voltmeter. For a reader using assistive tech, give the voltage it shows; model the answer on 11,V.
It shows 85,V
